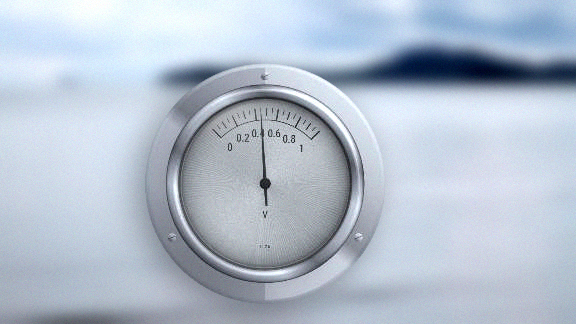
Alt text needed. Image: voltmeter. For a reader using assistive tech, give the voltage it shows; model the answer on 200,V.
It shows 0.45,V
